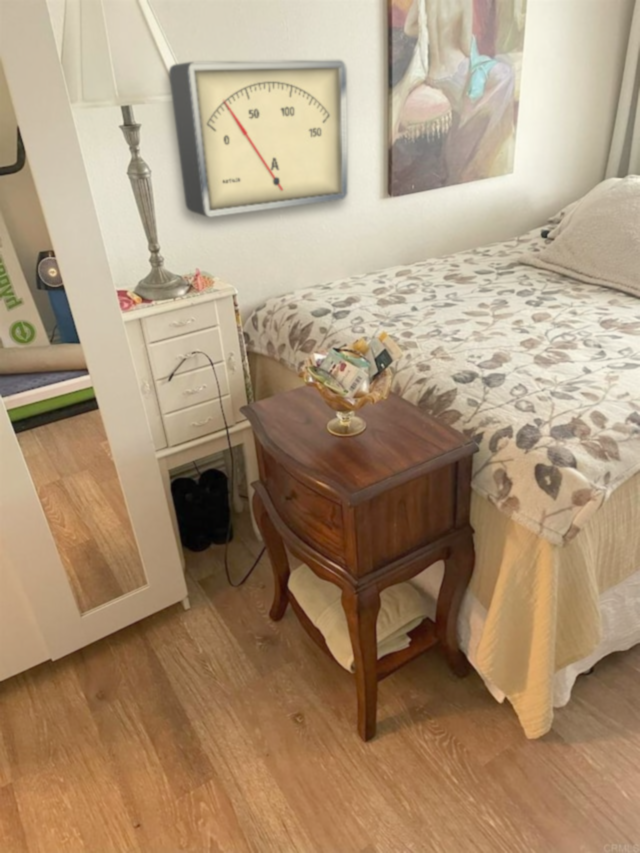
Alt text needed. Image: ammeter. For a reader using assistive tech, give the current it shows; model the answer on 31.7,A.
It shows 25,A
